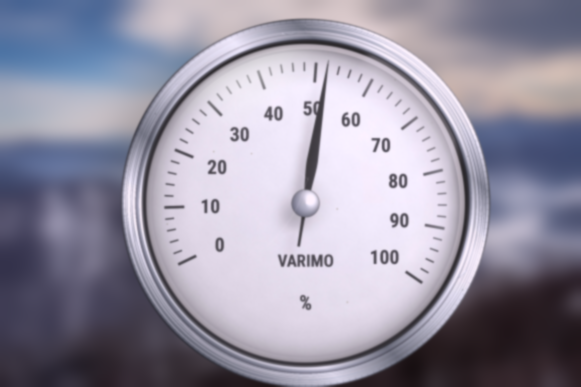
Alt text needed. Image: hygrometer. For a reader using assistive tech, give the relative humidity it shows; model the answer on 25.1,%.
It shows 52,%
